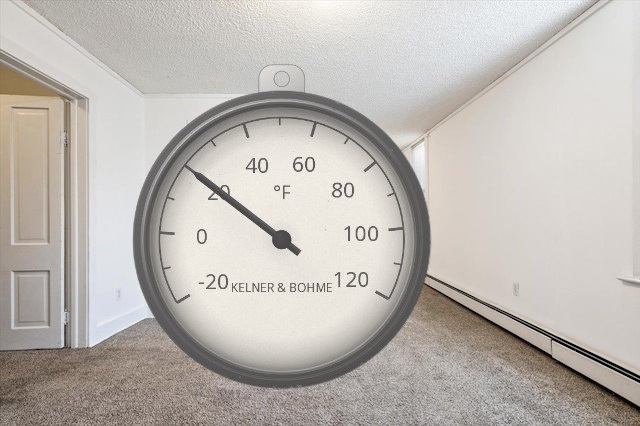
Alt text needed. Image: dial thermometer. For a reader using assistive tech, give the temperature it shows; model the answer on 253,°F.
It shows 20,°F
